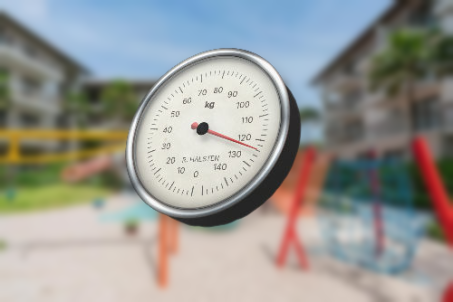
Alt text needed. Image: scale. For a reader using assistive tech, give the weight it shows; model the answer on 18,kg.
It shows 124,kg
